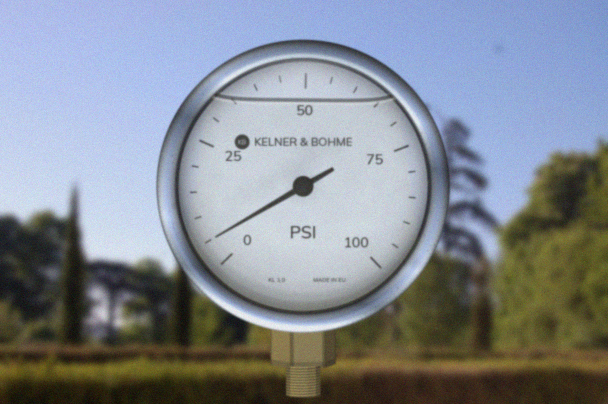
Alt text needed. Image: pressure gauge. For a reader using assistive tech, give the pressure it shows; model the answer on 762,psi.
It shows 5,psi
